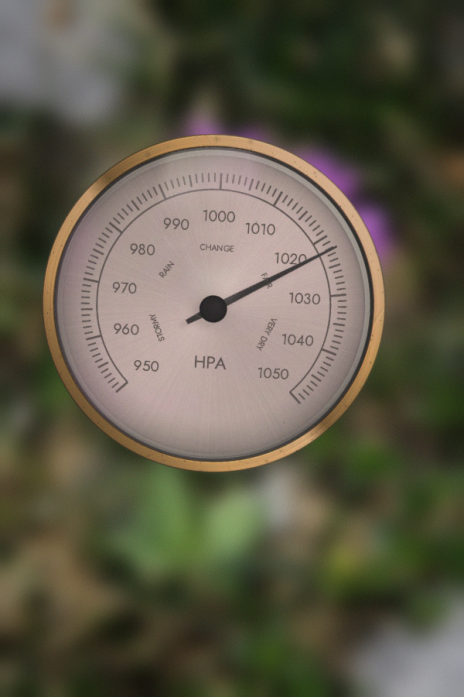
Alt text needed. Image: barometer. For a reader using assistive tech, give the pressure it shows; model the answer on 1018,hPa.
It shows 1022,hPa
